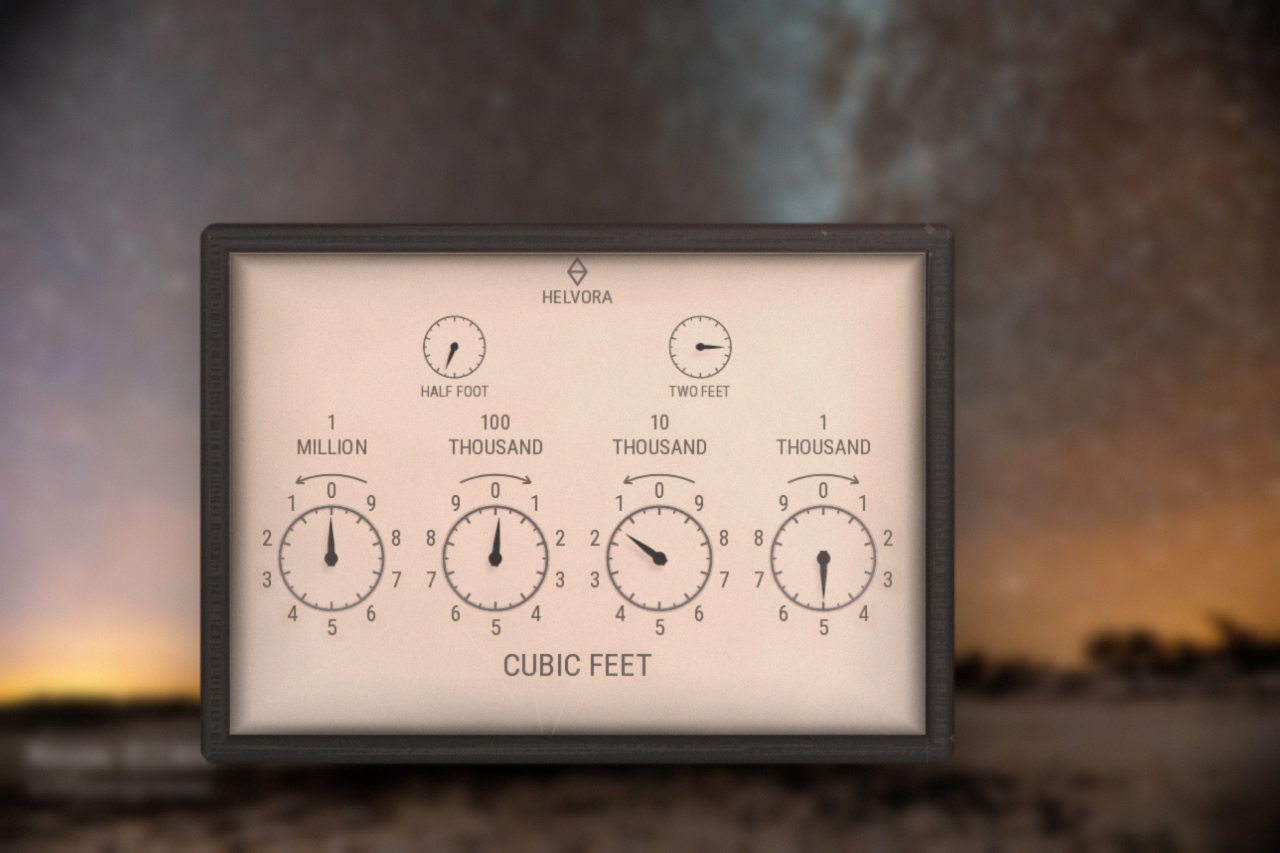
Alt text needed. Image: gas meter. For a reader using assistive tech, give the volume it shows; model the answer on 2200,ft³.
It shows 1500,ft³
